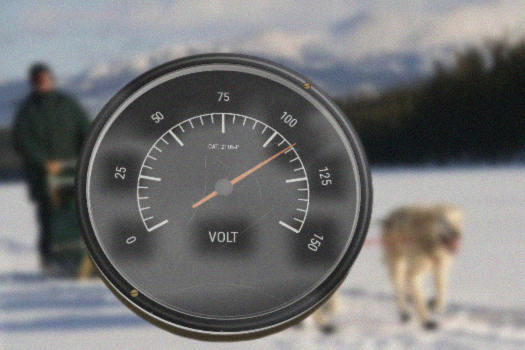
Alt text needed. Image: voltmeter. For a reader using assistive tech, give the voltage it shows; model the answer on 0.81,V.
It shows 110,V
